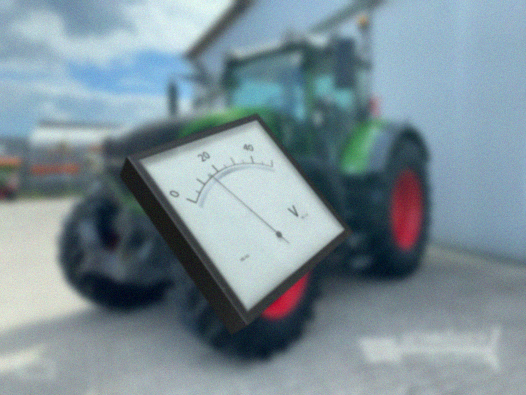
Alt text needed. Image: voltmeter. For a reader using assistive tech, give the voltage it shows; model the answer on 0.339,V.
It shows 15,V
